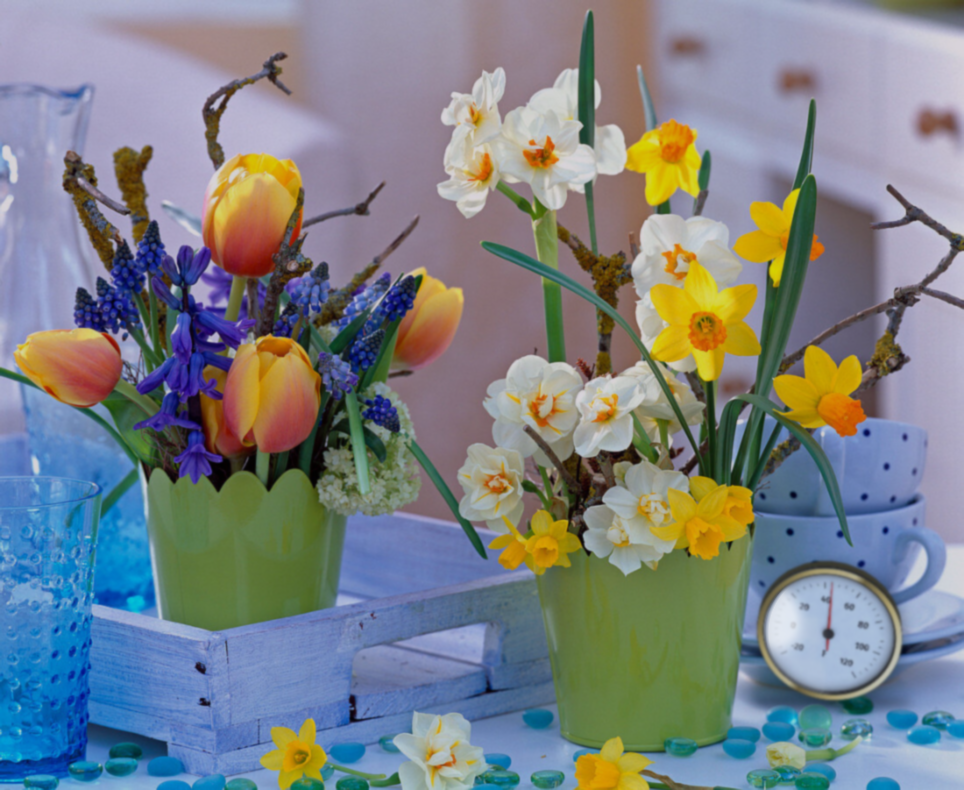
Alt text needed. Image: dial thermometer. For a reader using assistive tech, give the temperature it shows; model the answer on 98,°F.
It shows 44,°F
